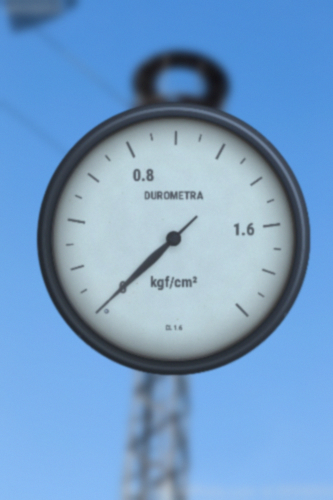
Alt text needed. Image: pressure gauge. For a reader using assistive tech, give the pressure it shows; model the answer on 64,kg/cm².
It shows 0,kg/cm²
